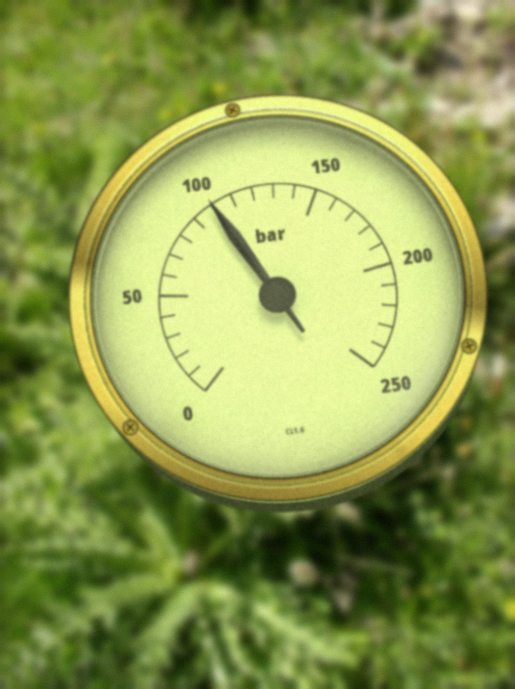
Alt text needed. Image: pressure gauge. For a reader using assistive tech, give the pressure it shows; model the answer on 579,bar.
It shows 100,bar
